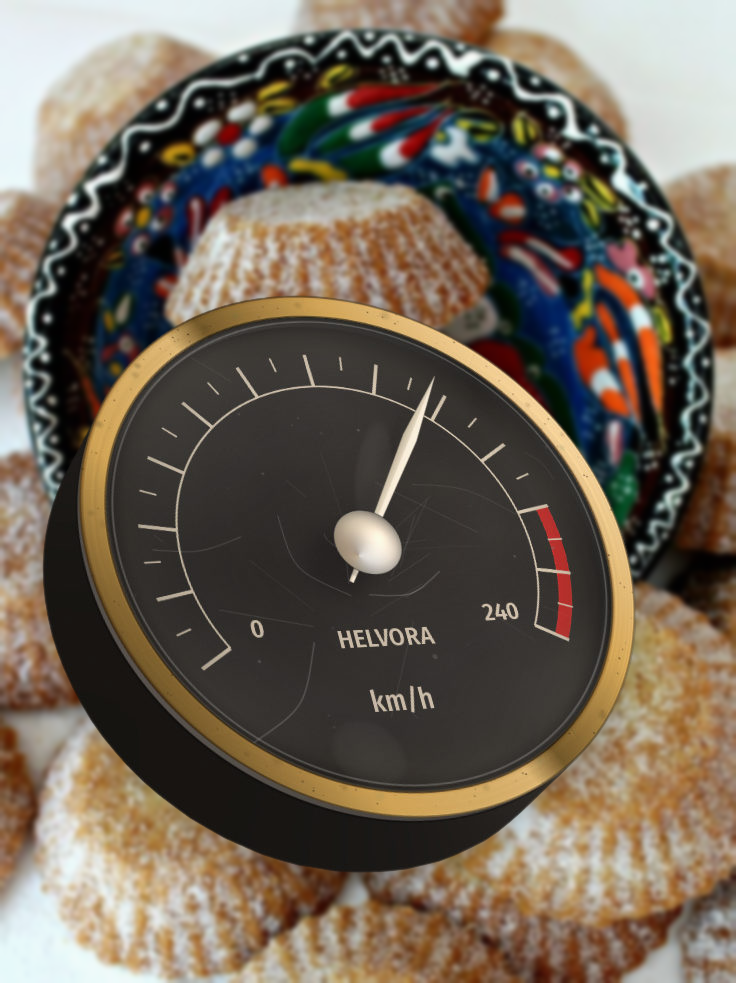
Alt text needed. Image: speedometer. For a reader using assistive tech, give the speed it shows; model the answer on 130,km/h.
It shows 155,km/h
